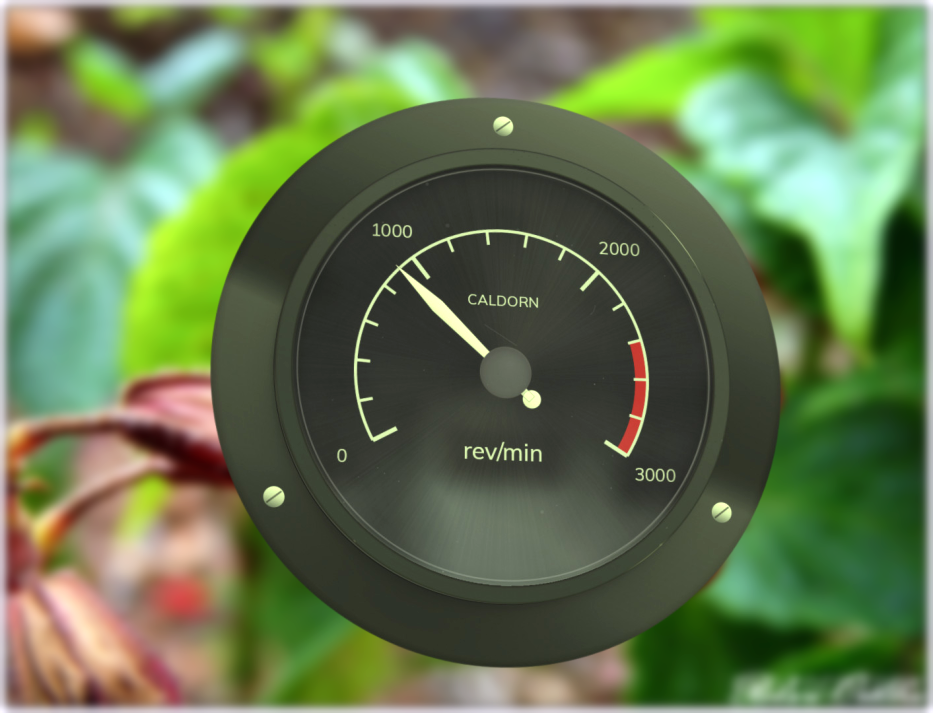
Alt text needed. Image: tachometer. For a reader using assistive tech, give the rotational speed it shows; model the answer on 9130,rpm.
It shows 900,rpm
